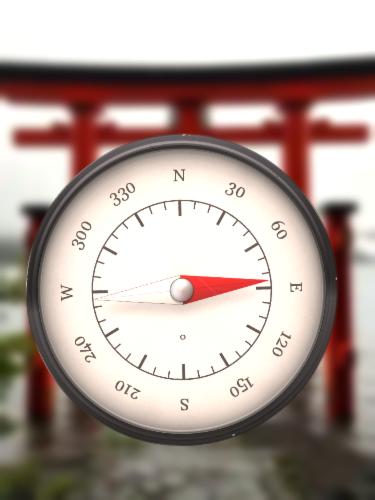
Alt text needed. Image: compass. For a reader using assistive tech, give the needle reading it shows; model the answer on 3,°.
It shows 85,°
